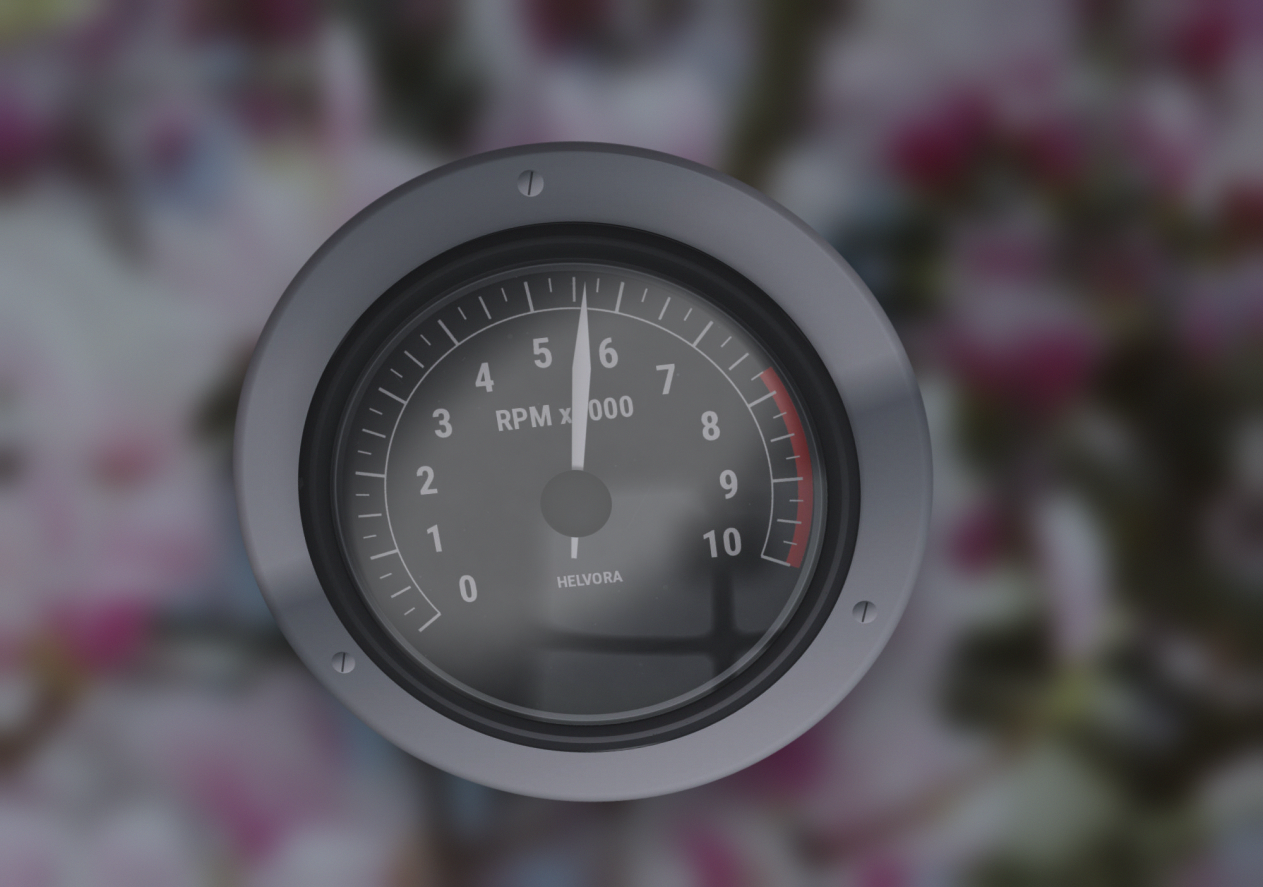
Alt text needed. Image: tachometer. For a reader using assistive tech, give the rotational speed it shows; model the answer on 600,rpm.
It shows 5625,rpm
